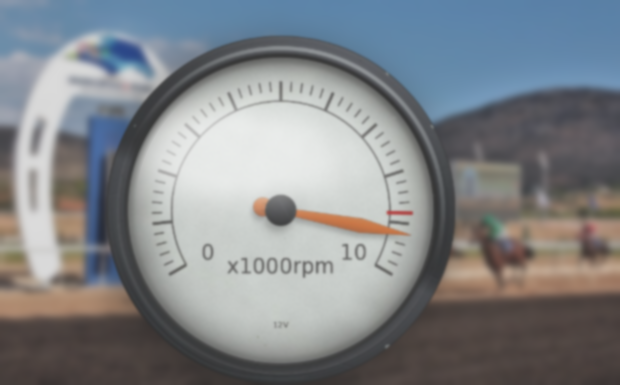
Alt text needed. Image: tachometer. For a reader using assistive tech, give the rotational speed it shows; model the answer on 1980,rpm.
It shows 9200,rpm
